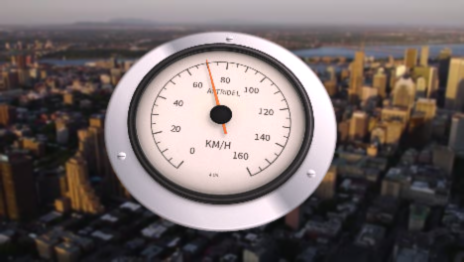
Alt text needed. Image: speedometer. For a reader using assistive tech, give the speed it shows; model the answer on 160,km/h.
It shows 70,km/h
